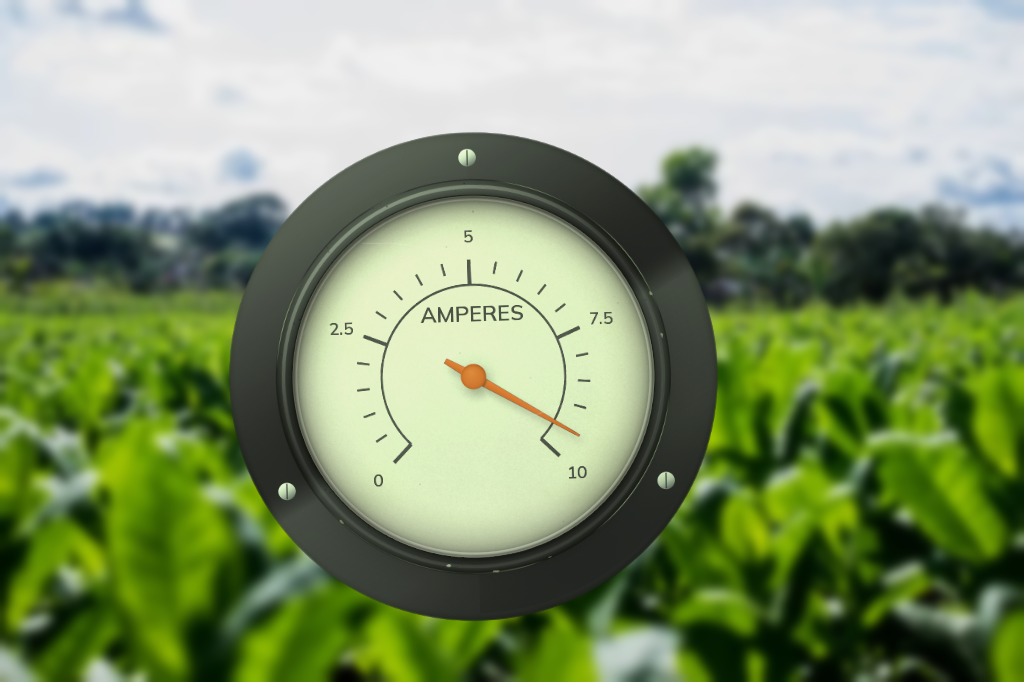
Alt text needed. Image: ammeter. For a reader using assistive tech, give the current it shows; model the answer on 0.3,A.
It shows 9.5,A
